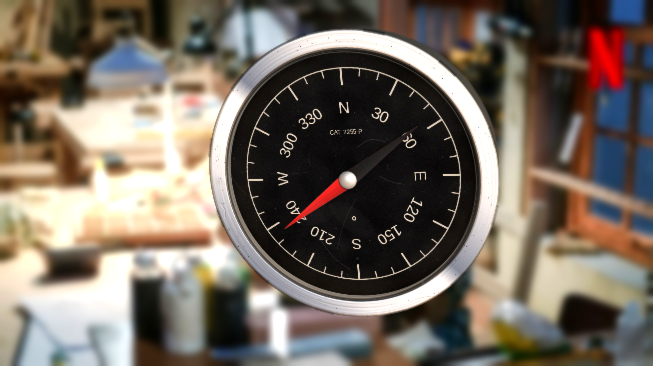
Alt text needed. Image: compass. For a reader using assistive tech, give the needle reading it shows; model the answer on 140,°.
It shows 235,°
